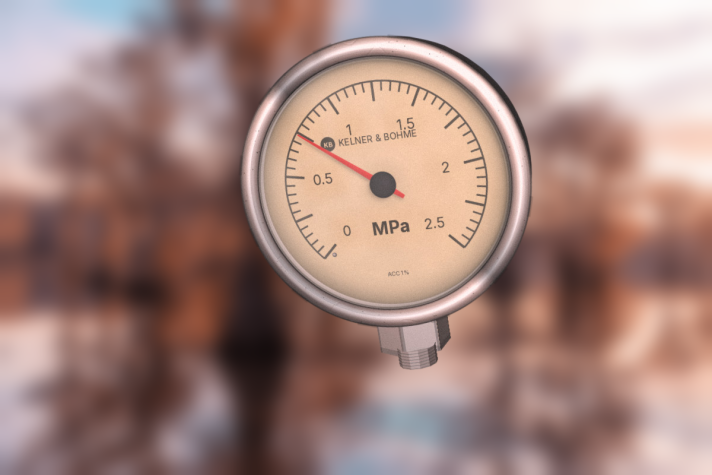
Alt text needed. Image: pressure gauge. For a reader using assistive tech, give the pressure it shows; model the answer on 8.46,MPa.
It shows 0.75,MPa
